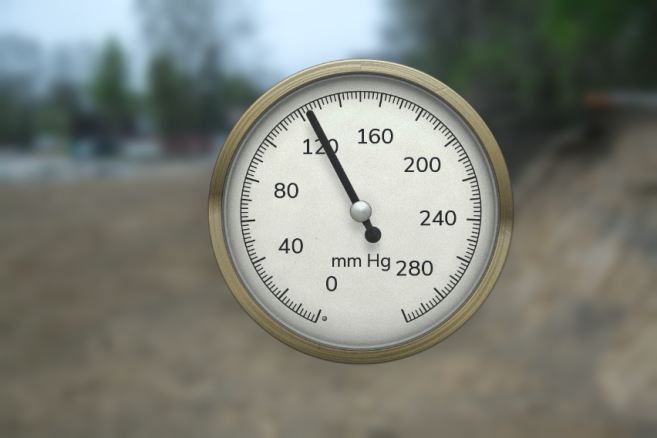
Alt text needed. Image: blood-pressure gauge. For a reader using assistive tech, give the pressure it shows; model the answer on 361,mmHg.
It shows 124,mmHg
